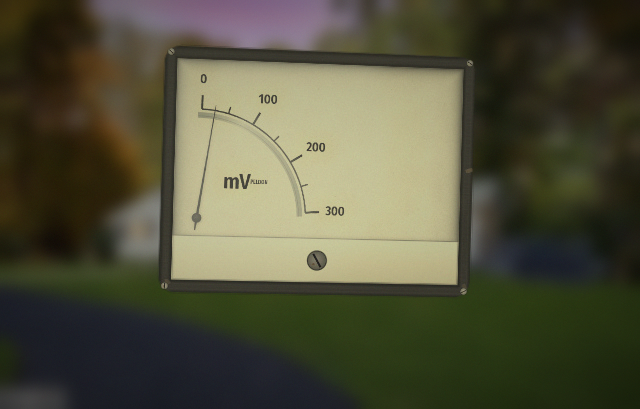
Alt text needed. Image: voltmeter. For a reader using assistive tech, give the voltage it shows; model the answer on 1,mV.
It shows 25,mV
